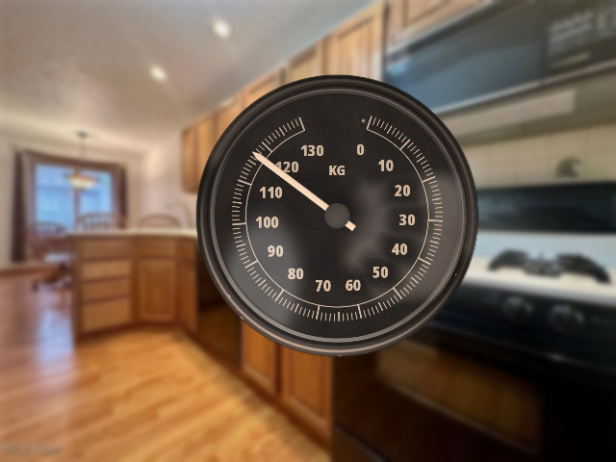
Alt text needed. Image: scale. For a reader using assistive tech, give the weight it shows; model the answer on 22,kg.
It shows 117,kg
